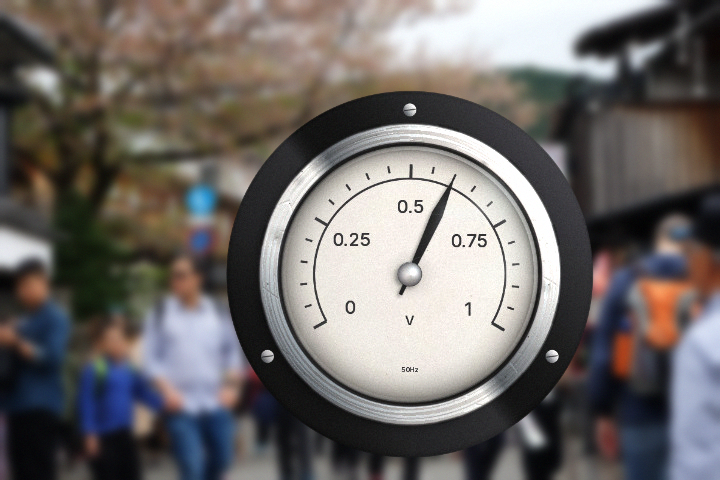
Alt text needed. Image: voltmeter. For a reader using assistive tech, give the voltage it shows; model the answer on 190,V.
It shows 0.6,V
